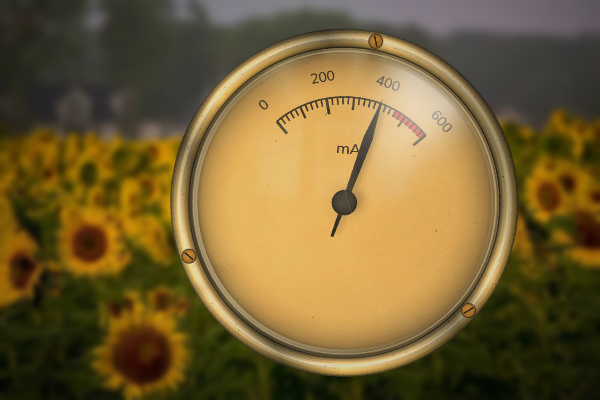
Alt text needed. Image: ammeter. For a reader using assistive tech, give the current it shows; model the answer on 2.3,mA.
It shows 400,mA
